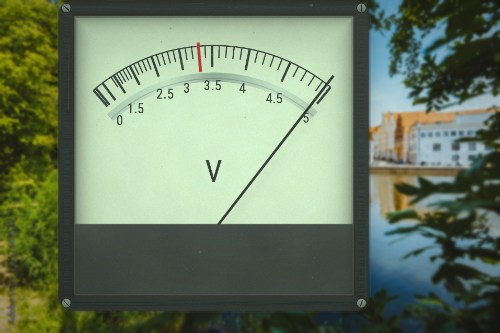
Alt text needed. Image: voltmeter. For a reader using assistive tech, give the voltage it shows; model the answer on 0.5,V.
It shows 4.95,V
